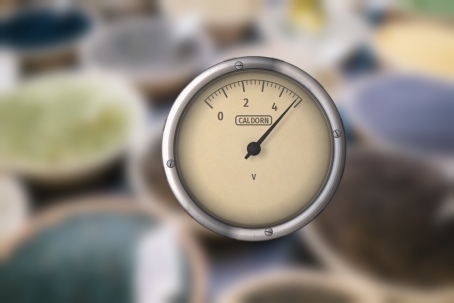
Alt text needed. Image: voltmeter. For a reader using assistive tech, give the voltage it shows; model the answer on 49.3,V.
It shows 4.8,V
